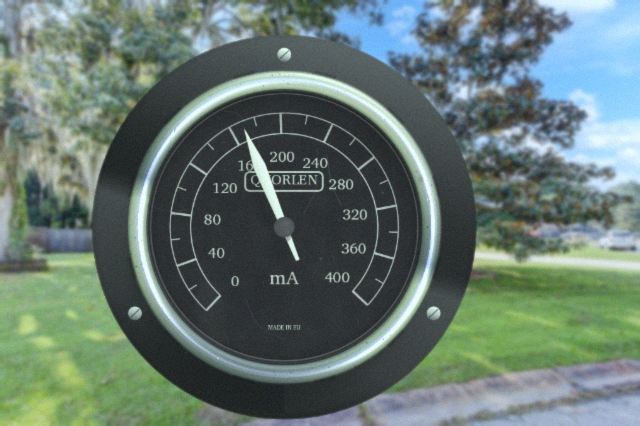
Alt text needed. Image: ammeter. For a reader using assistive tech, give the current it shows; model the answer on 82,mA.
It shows 170,mA
